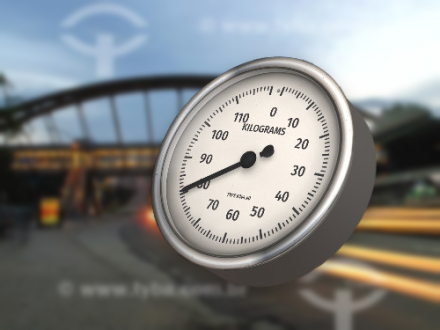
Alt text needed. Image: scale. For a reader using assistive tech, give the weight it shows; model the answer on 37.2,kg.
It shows 80,kg
